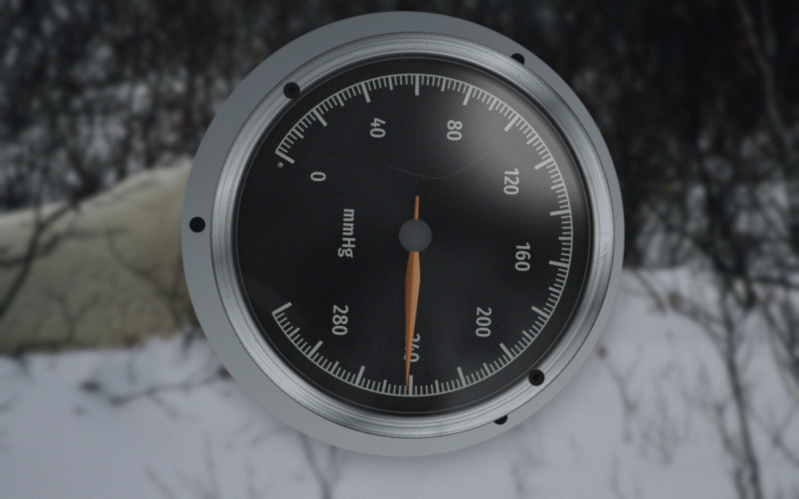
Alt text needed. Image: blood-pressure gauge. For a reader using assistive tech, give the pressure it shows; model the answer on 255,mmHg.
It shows 242,mmHg
